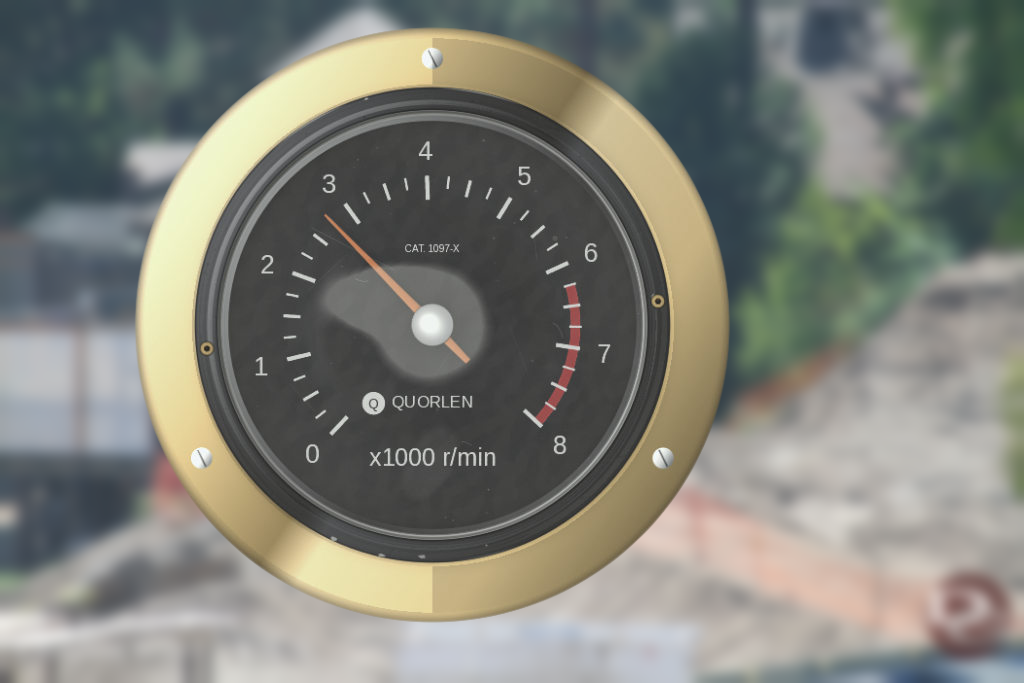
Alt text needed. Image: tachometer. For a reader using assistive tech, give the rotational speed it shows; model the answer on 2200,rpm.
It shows 2750,rpm
